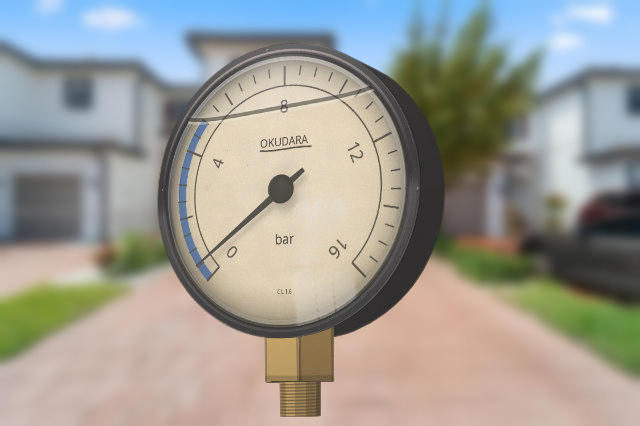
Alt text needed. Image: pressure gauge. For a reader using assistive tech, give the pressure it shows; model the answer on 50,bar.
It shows 0.5,bar
